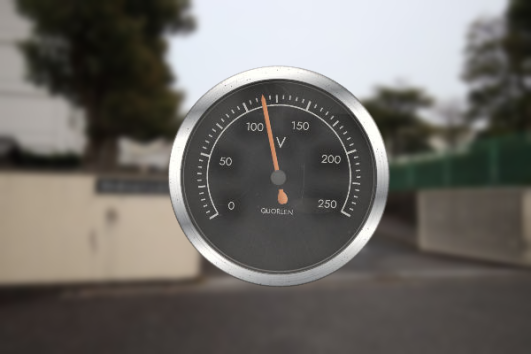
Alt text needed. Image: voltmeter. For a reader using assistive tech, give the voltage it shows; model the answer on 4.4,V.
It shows 115,V
